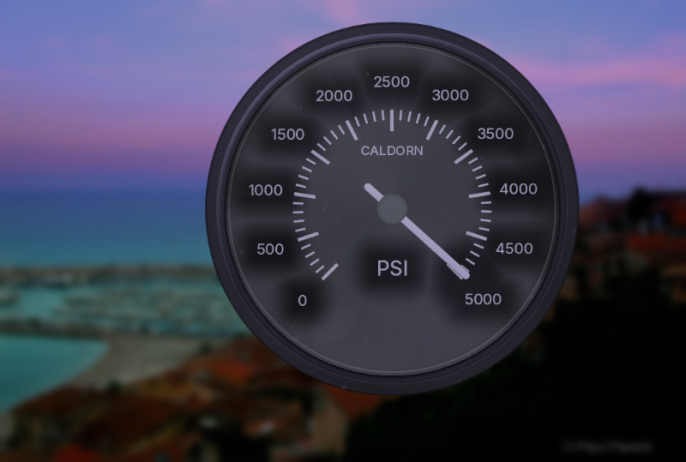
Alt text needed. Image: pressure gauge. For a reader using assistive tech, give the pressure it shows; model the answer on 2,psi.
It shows 4950,psi
